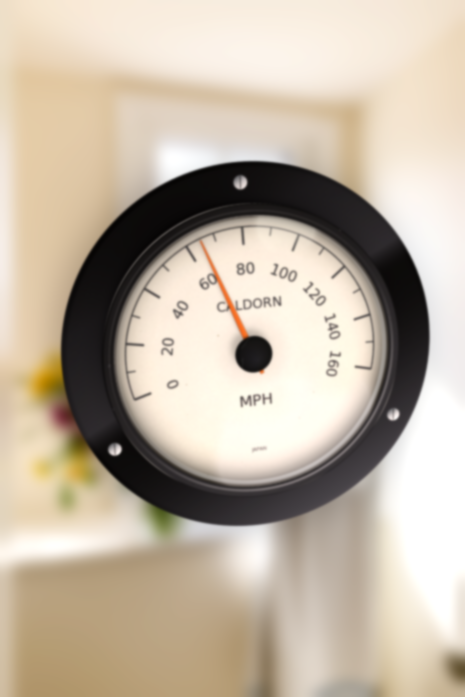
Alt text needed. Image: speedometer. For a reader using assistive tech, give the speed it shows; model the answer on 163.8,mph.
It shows 65,mph
